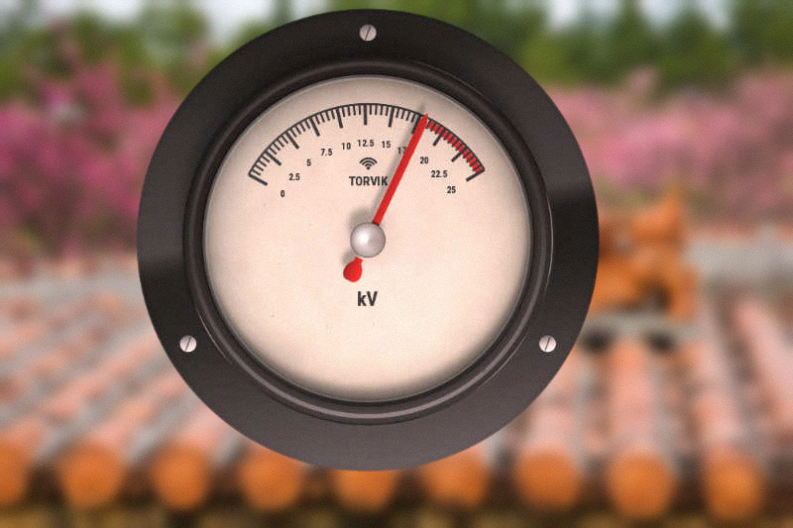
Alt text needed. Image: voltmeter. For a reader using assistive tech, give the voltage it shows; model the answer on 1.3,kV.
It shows 18,kV
